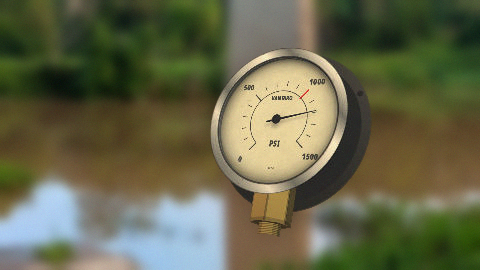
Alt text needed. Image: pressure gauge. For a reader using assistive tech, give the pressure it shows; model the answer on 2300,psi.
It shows 1200,psi
